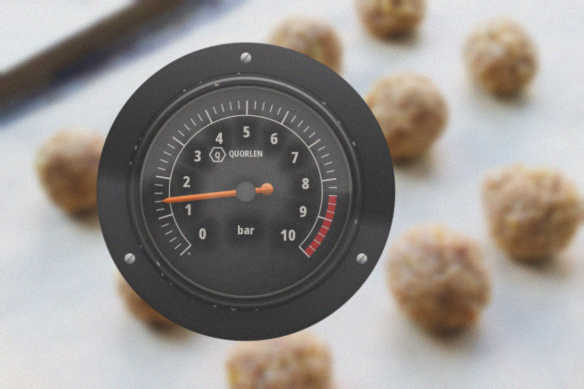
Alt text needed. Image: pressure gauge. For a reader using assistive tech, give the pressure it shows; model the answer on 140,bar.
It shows 1.4,bar
